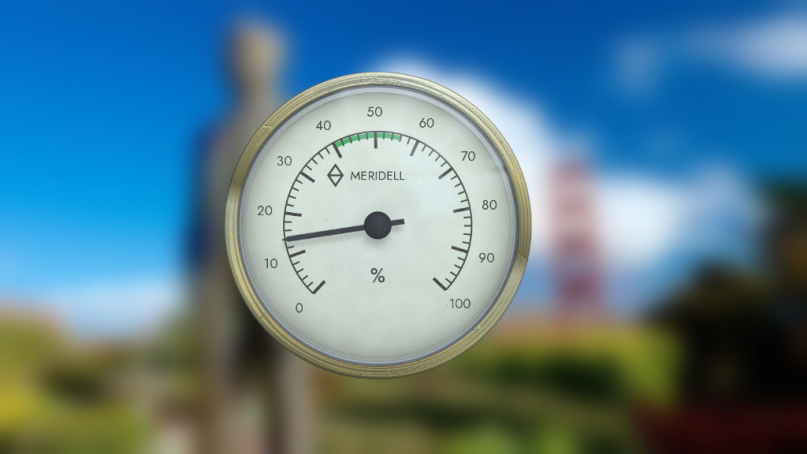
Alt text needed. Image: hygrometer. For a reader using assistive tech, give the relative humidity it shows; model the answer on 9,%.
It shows 14,%
